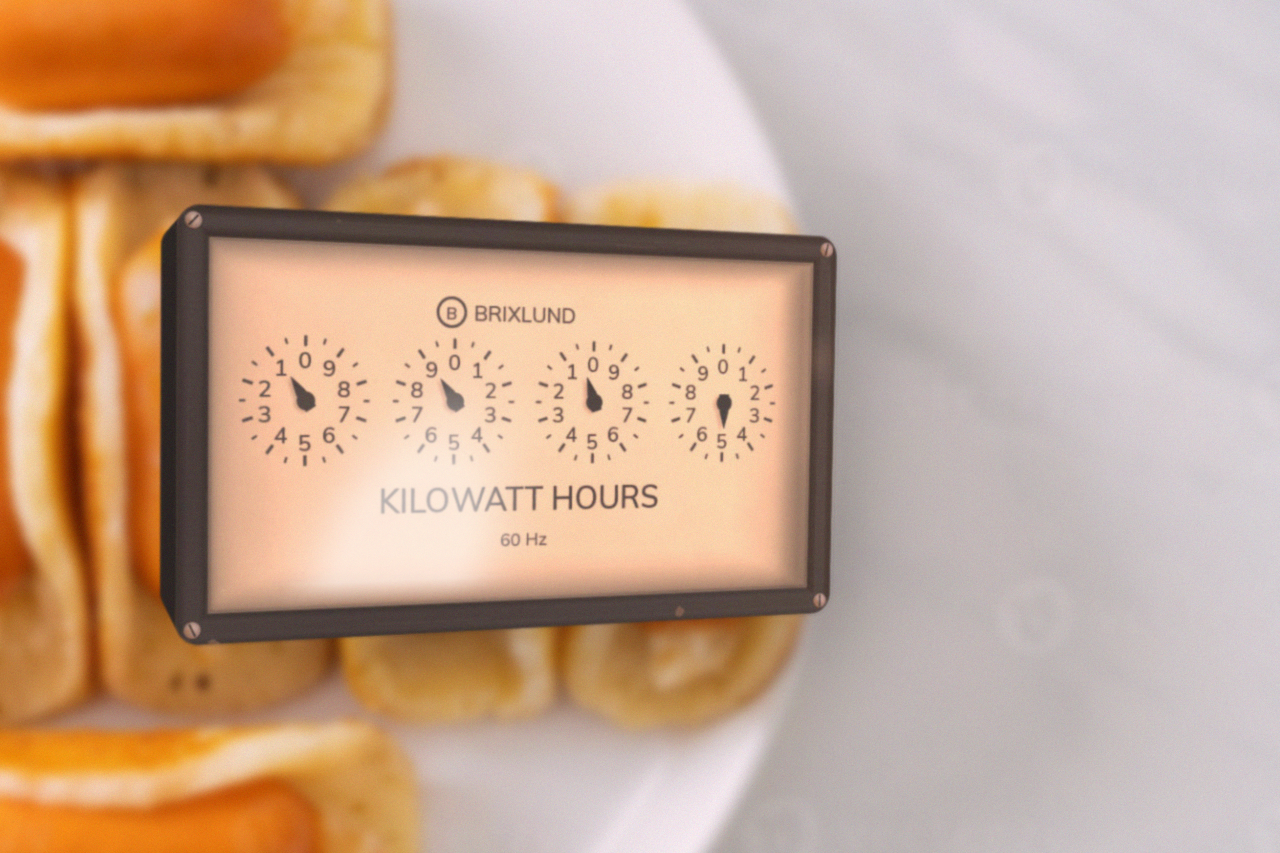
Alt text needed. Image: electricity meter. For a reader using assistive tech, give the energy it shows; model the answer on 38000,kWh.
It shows 905,kWh
